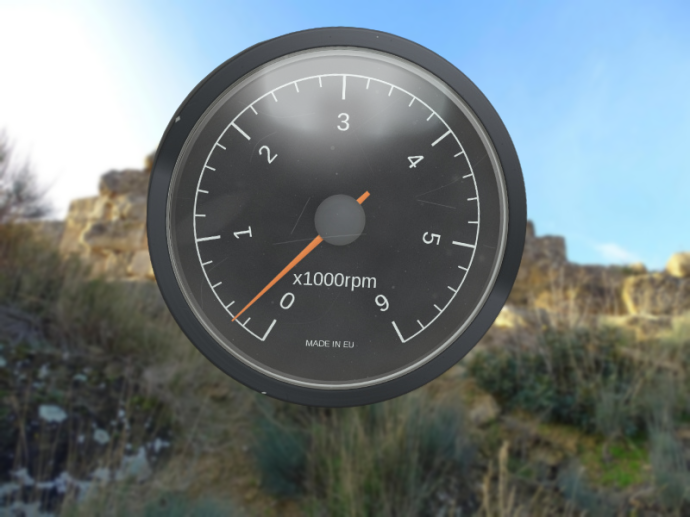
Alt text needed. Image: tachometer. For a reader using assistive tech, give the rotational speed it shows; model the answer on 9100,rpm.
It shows 300,rpm
